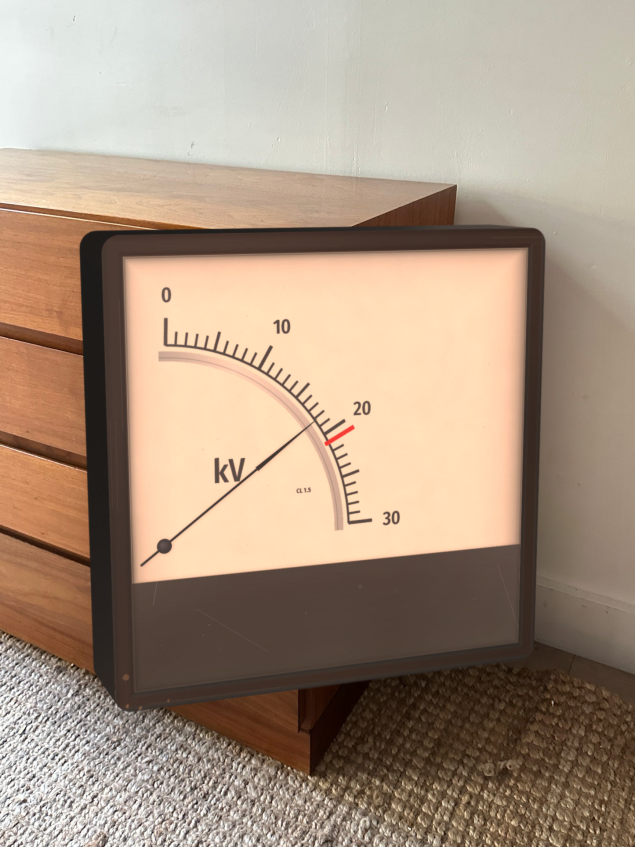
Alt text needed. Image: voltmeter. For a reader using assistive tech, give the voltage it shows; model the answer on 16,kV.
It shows 18,kV
